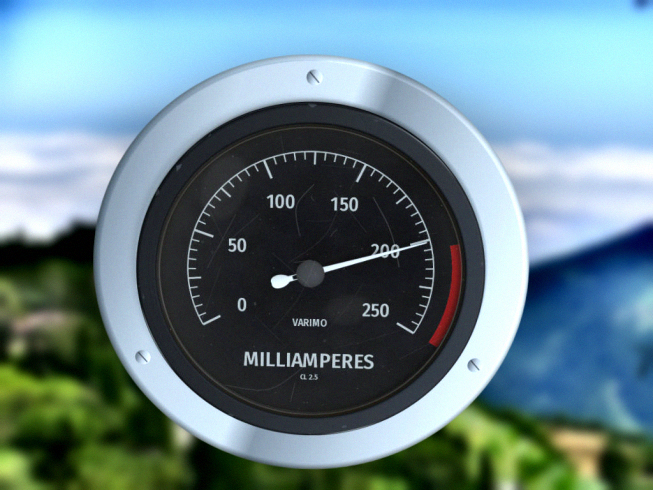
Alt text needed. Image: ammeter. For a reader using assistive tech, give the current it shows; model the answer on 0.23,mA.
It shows 200,mA
